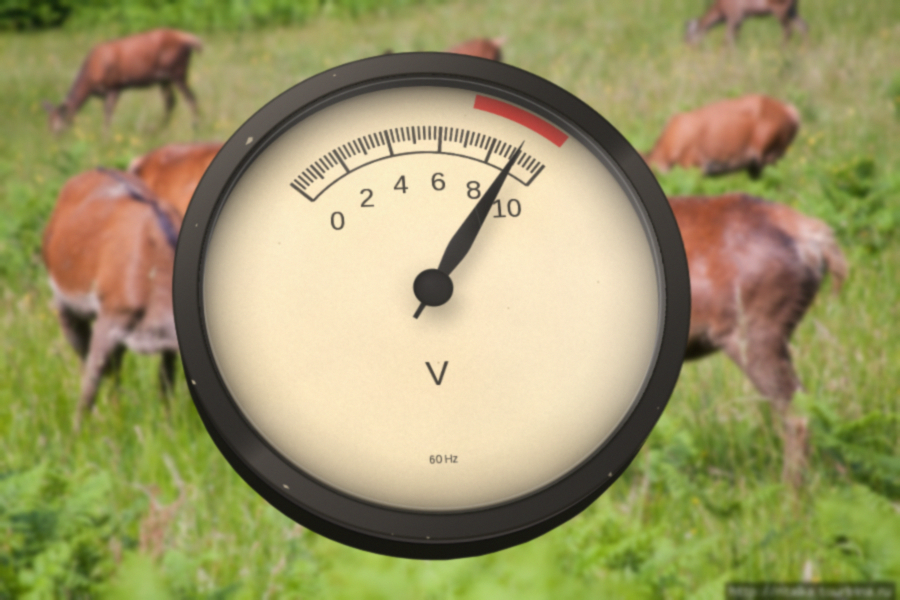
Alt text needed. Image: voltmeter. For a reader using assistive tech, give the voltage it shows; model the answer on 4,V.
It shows 9,V
